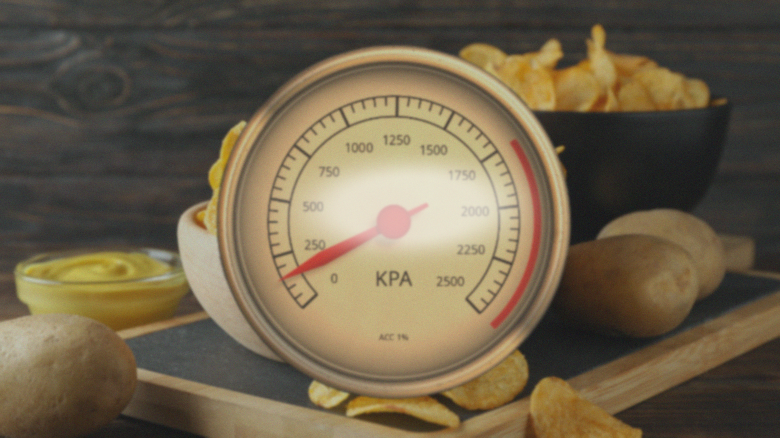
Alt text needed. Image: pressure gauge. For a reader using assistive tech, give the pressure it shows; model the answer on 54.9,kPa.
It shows 150,kPa
